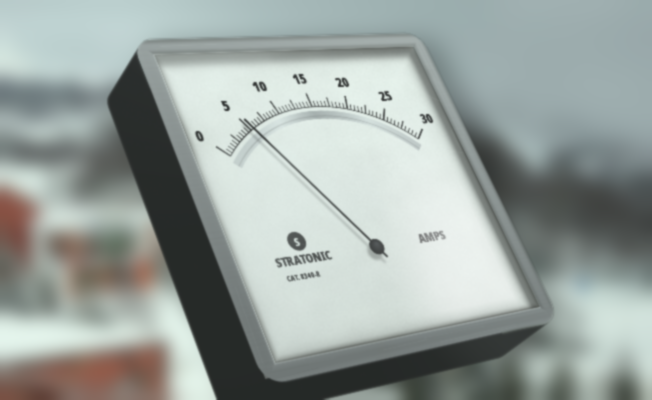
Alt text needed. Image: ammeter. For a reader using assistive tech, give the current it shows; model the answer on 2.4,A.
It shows 5,A
